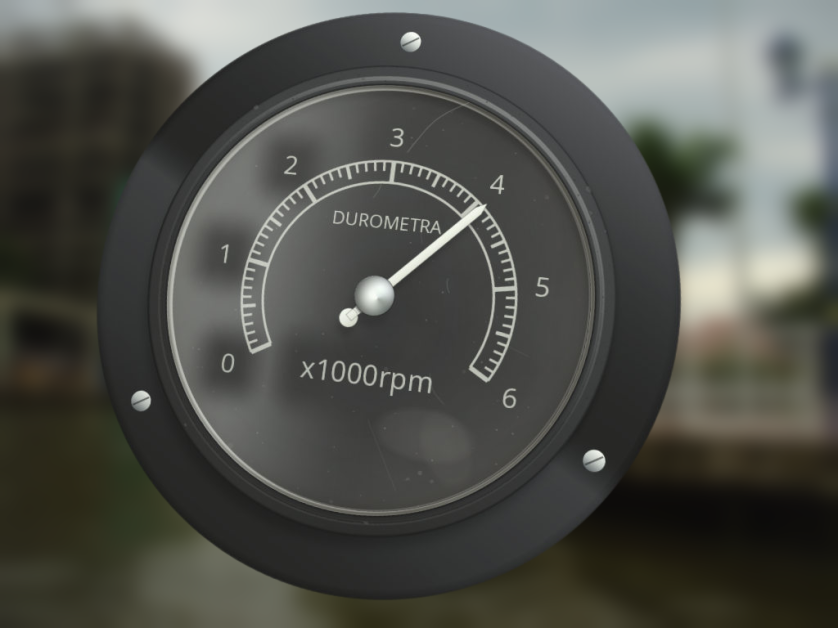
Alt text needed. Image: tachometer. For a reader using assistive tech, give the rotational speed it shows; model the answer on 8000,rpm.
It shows 4100,rpm
